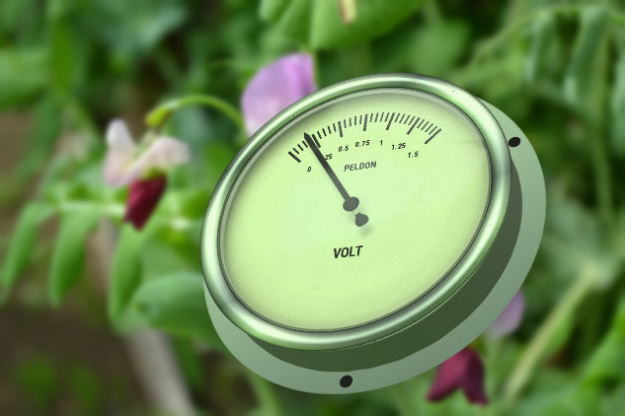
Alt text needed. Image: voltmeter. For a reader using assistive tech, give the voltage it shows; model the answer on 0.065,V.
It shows 0.2,V
